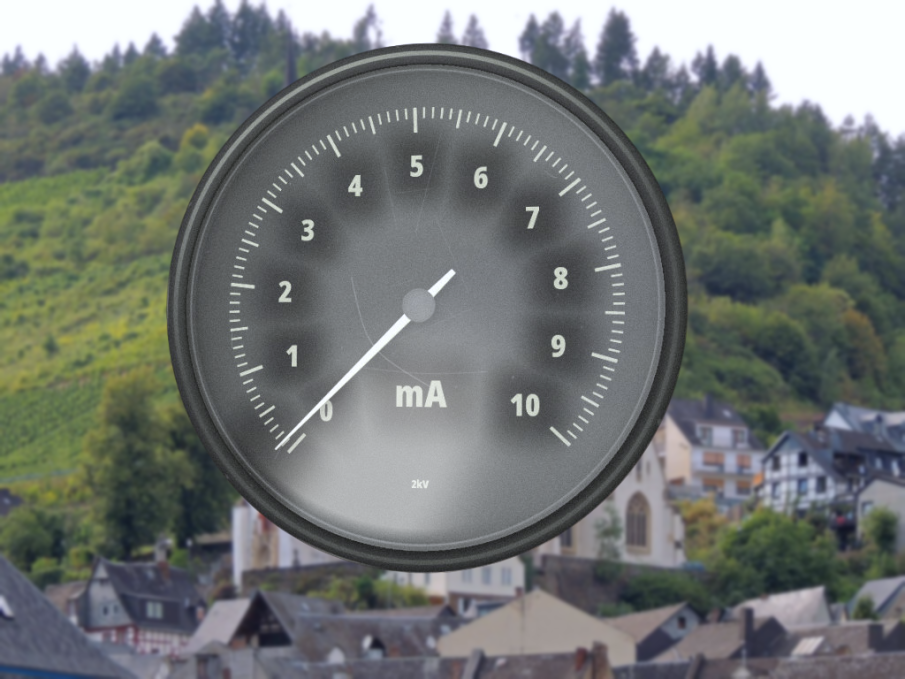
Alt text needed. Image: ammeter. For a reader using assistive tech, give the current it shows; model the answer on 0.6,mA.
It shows 0.1,mA
